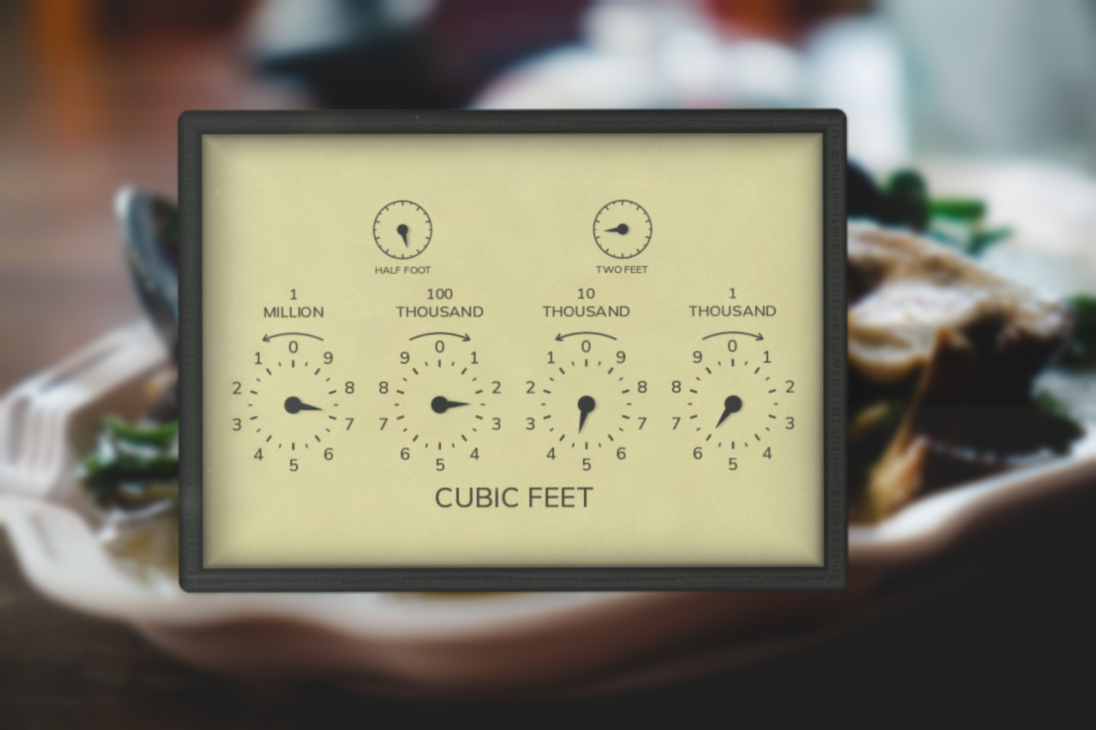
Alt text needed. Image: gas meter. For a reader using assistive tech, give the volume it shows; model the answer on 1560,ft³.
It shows 724600,ft³
